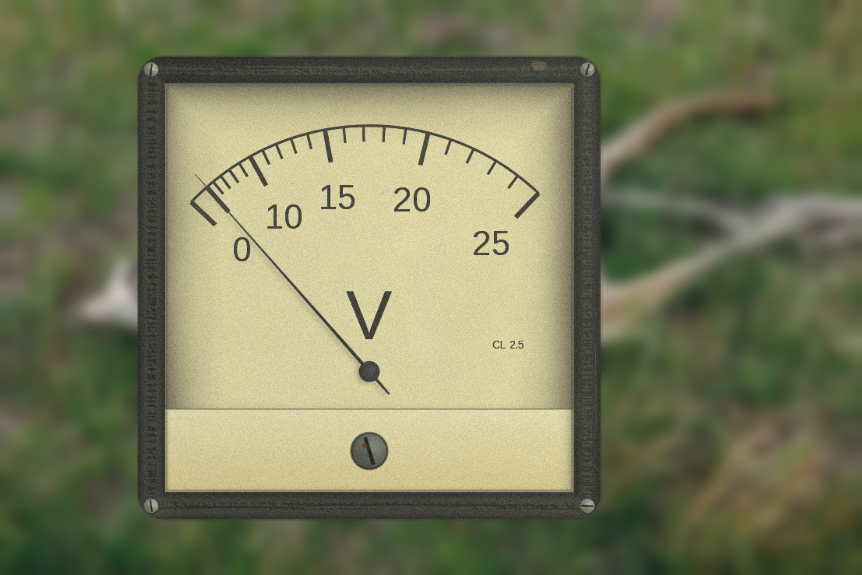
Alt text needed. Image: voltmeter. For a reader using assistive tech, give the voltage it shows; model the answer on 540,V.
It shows 5,V
